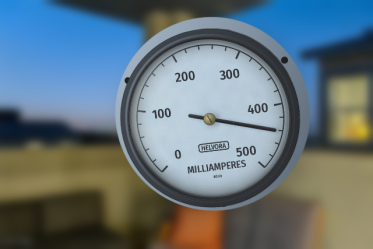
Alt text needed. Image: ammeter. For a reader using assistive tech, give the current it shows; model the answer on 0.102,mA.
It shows 440,mA
